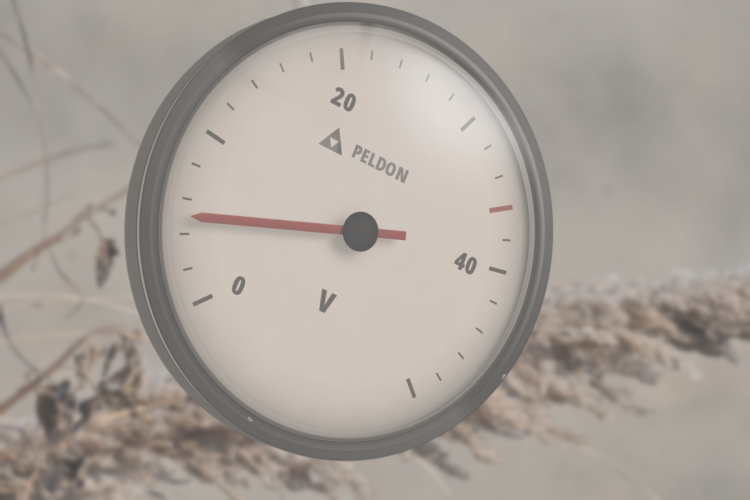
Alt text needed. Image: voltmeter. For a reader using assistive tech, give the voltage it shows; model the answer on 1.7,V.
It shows 5,V
